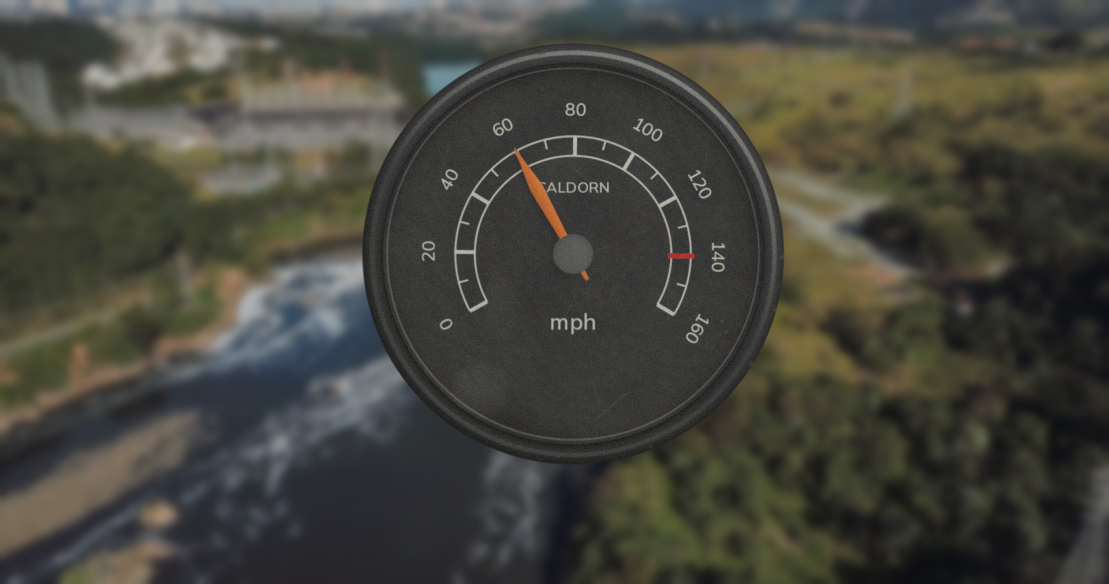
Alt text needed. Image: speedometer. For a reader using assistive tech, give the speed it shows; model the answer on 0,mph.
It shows 60,mph
